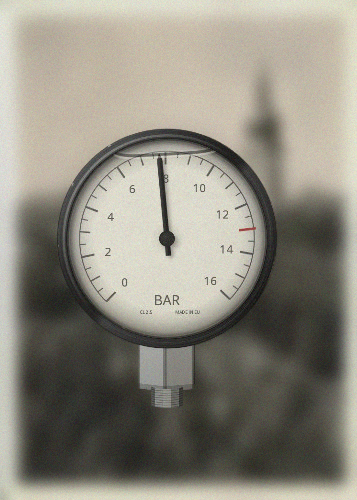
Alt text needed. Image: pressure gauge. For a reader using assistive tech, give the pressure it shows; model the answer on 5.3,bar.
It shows 7.75,bar
